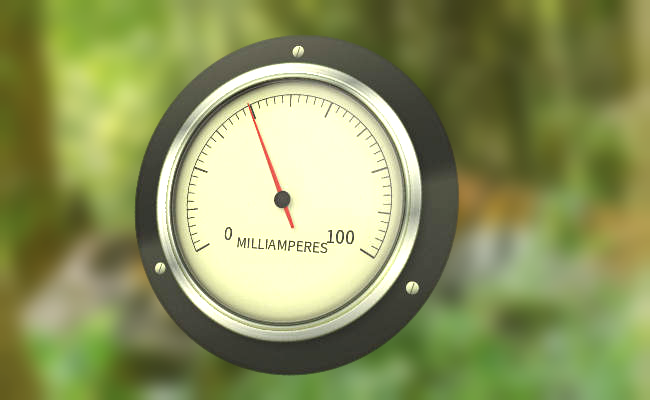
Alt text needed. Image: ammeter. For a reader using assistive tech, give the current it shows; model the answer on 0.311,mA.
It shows 40,mA
